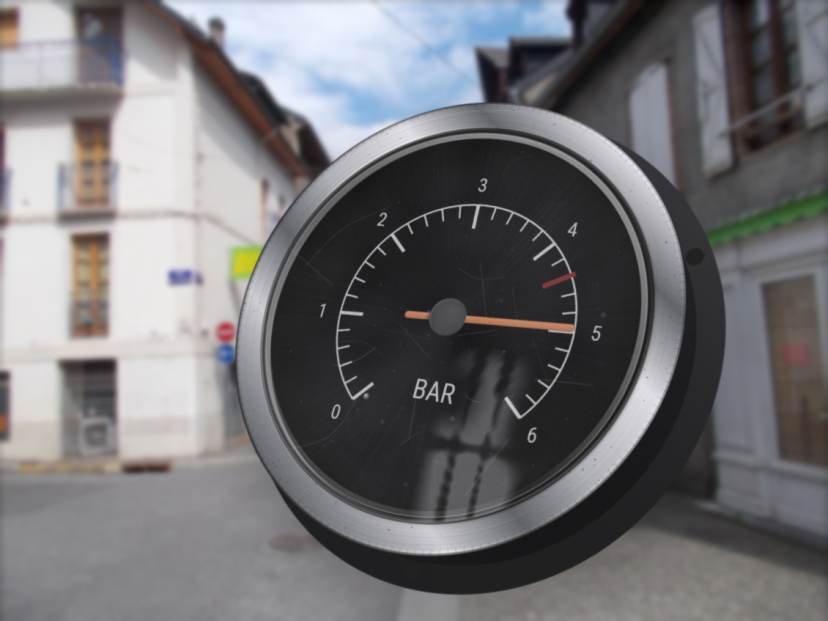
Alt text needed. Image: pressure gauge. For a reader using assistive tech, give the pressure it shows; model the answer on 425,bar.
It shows 5,bar
